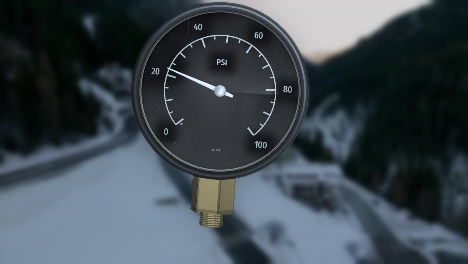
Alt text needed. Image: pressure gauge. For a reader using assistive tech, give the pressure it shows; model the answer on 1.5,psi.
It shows 22.5,psi
